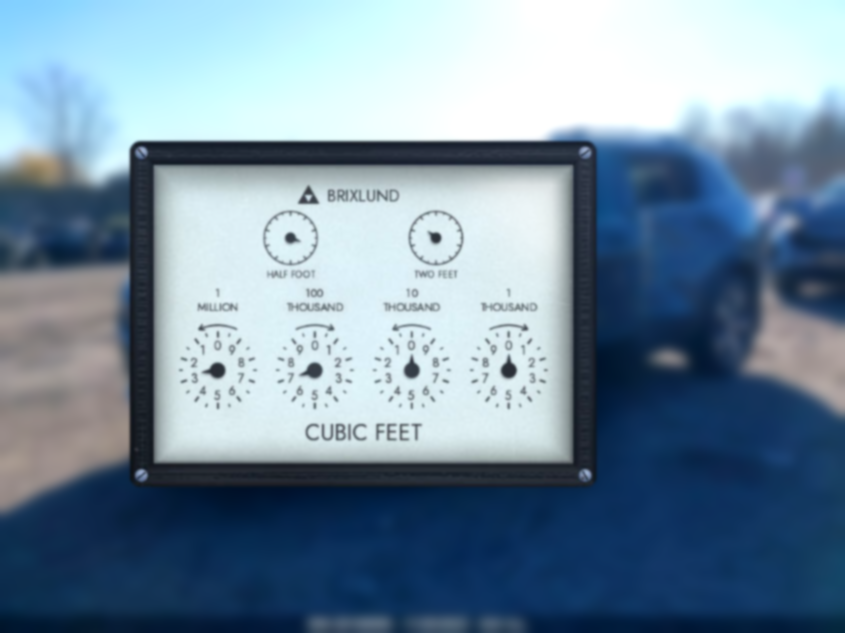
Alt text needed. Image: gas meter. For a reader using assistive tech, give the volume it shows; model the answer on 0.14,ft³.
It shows 270000,ft³
